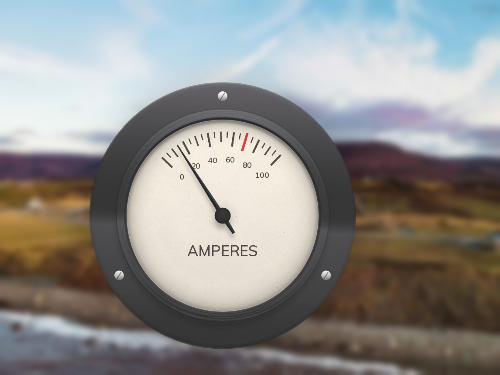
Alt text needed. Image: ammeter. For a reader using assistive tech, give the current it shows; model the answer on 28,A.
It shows 15,A
